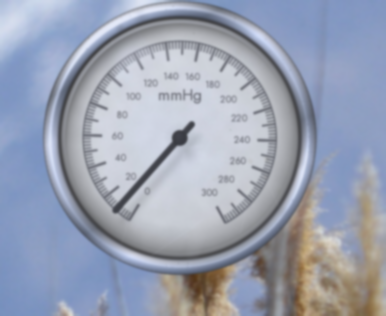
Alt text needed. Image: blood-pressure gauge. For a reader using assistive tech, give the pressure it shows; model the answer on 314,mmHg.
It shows 10,mmHg
